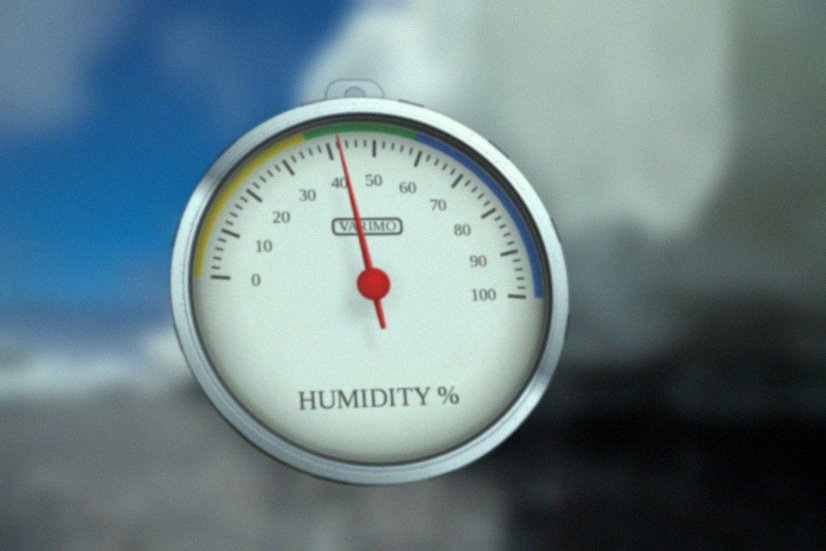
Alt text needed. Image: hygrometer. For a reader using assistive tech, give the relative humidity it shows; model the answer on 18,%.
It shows 42,%
